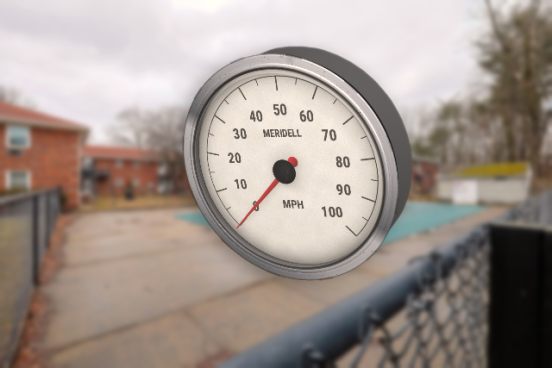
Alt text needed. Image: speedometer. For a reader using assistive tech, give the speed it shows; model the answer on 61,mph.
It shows 0,mph
